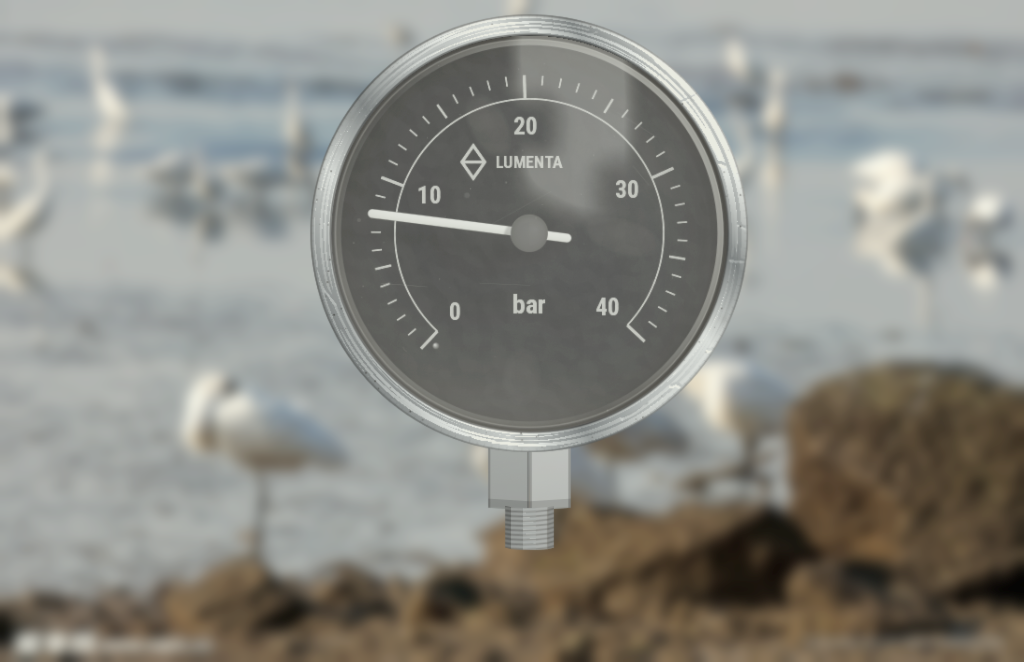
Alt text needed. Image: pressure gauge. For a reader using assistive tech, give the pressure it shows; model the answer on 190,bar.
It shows 8,bar
